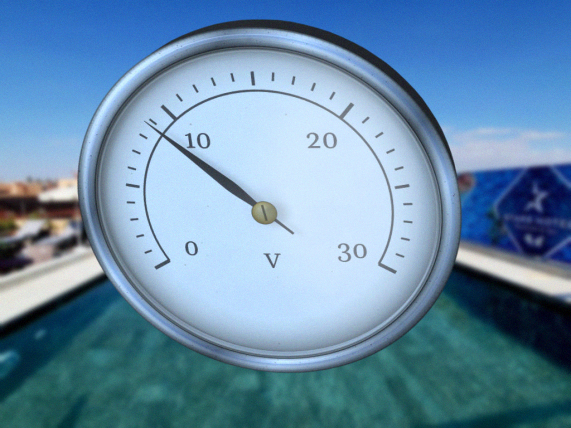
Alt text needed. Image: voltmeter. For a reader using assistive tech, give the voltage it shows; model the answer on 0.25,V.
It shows 9,V
